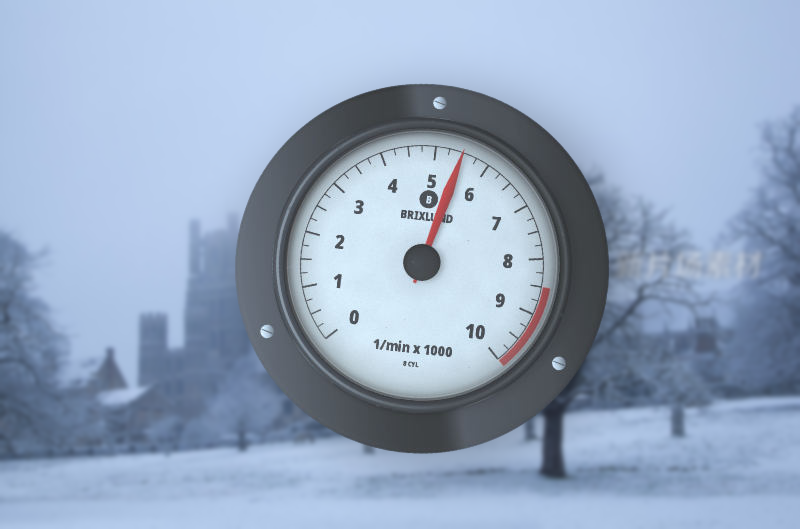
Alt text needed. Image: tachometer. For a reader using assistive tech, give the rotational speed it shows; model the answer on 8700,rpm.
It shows 5500,rpm
